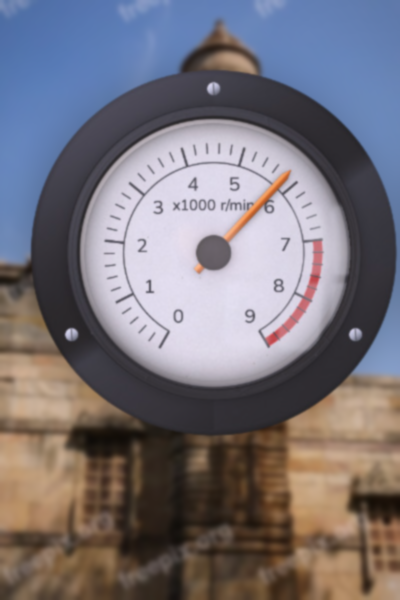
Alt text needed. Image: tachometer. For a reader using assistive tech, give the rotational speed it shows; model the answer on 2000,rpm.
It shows 5800,rpm
